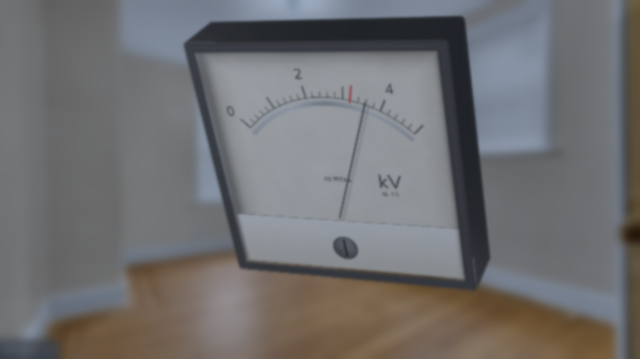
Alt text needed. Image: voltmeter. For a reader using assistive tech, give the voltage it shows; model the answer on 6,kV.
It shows 3.6,kV
